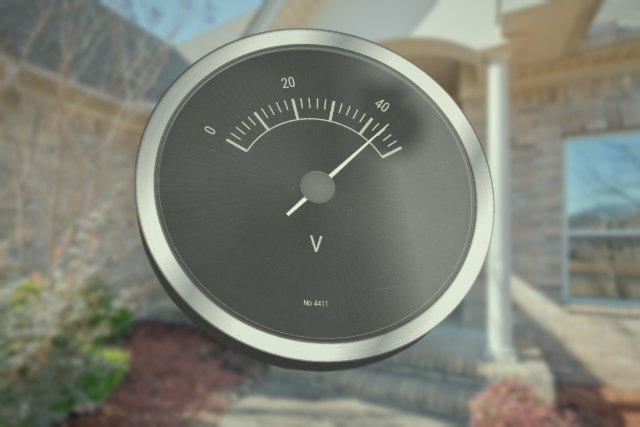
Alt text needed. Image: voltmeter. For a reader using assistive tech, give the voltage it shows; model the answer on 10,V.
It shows 44,V
